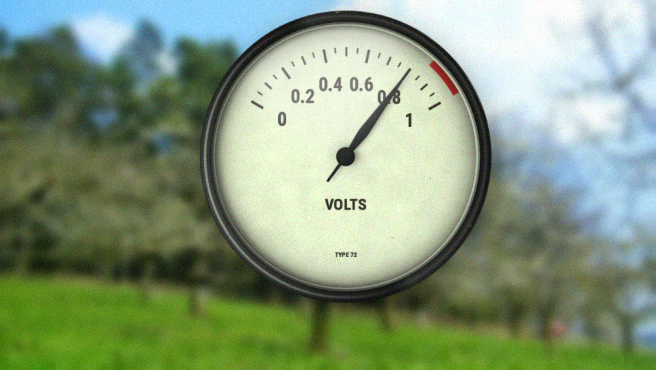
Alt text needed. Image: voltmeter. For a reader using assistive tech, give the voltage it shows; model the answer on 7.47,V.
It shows 0.8,V
